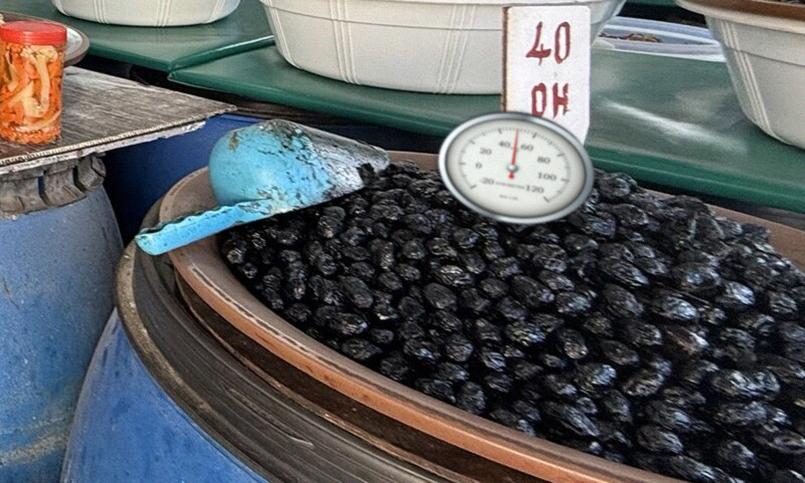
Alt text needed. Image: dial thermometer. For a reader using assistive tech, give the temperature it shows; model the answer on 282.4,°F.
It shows 50,°F
